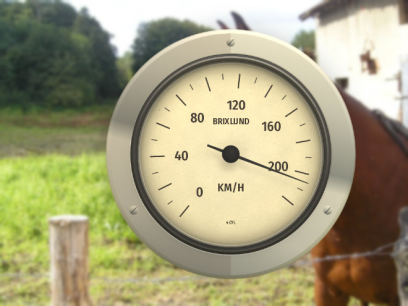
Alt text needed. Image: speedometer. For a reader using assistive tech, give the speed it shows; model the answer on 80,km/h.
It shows 205,km/h
